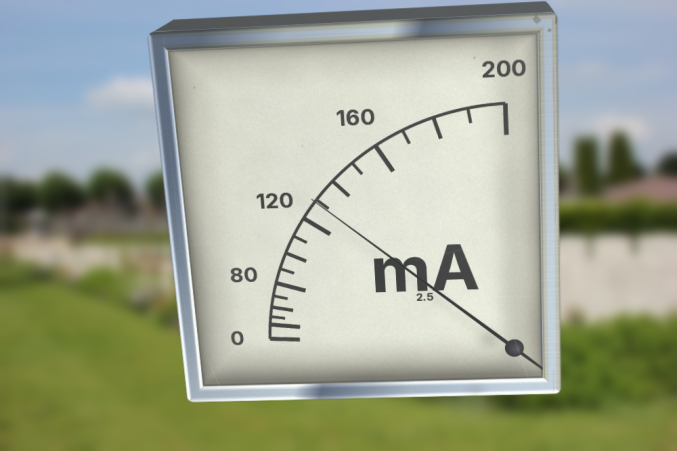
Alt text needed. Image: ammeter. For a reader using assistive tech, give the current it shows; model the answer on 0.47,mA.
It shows 130,mA
